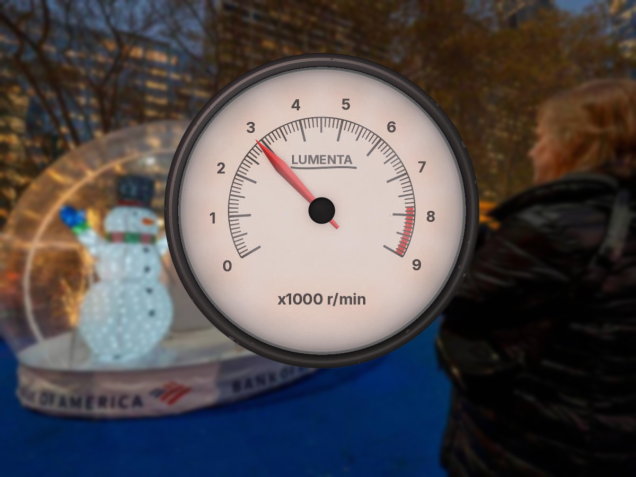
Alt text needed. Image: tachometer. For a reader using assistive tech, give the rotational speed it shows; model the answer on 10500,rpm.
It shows 2900,rpm
